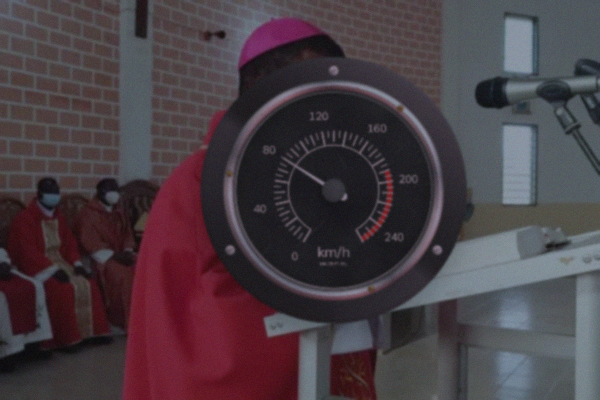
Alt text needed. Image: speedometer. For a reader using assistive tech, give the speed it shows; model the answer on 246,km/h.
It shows 80,km/h
